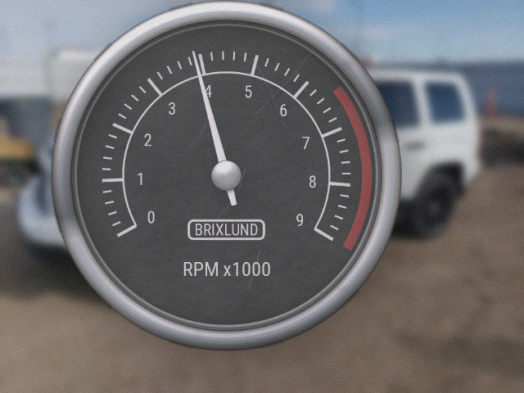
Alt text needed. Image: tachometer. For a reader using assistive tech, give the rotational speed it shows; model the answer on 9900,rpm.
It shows 3900,rpm
